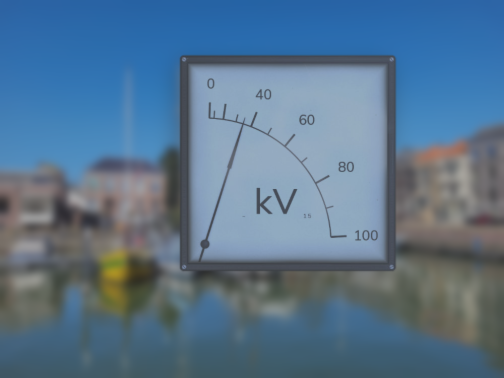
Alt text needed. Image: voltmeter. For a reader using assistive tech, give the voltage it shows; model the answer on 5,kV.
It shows 35,kV
